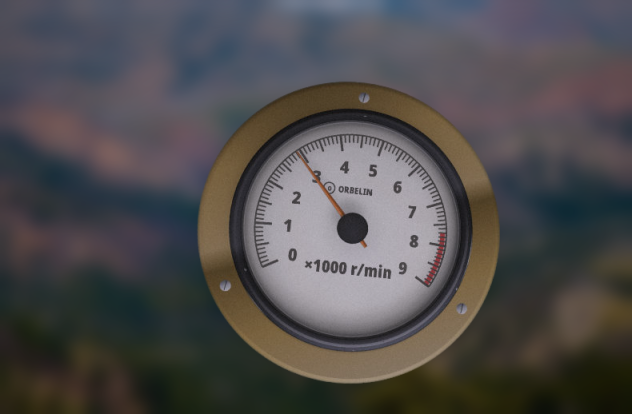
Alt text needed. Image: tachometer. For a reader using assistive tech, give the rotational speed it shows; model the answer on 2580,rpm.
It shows 2900,rpm
